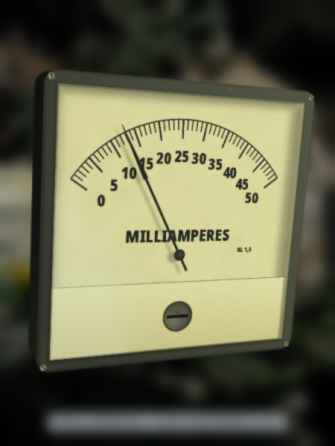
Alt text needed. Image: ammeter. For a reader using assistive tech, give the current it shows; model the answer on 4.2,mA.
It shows 13,mA
